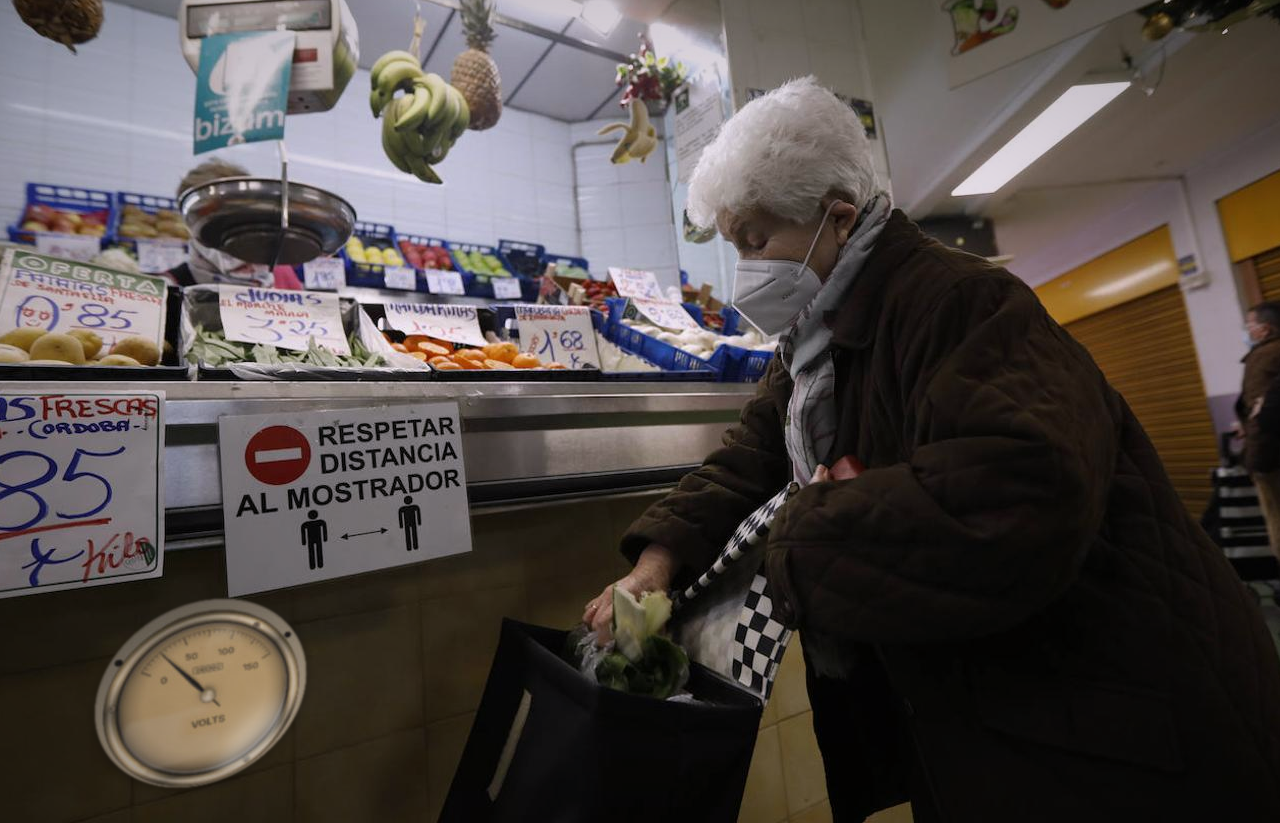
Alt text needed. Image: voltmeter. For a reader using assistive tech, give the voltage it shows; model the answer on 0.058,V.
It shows 25,V
